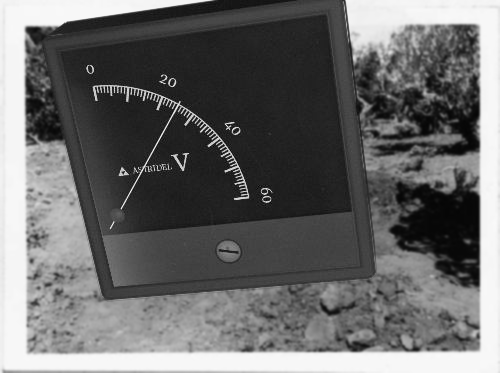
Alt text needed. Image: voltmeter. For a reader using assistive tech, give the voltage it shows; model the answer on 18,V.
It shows 25,V
